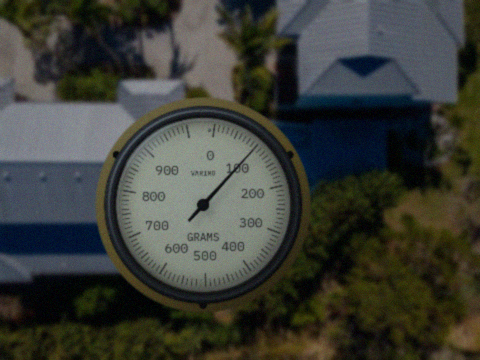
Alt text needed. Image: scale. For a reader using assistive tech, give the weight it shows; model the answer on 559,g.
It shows 100,g
